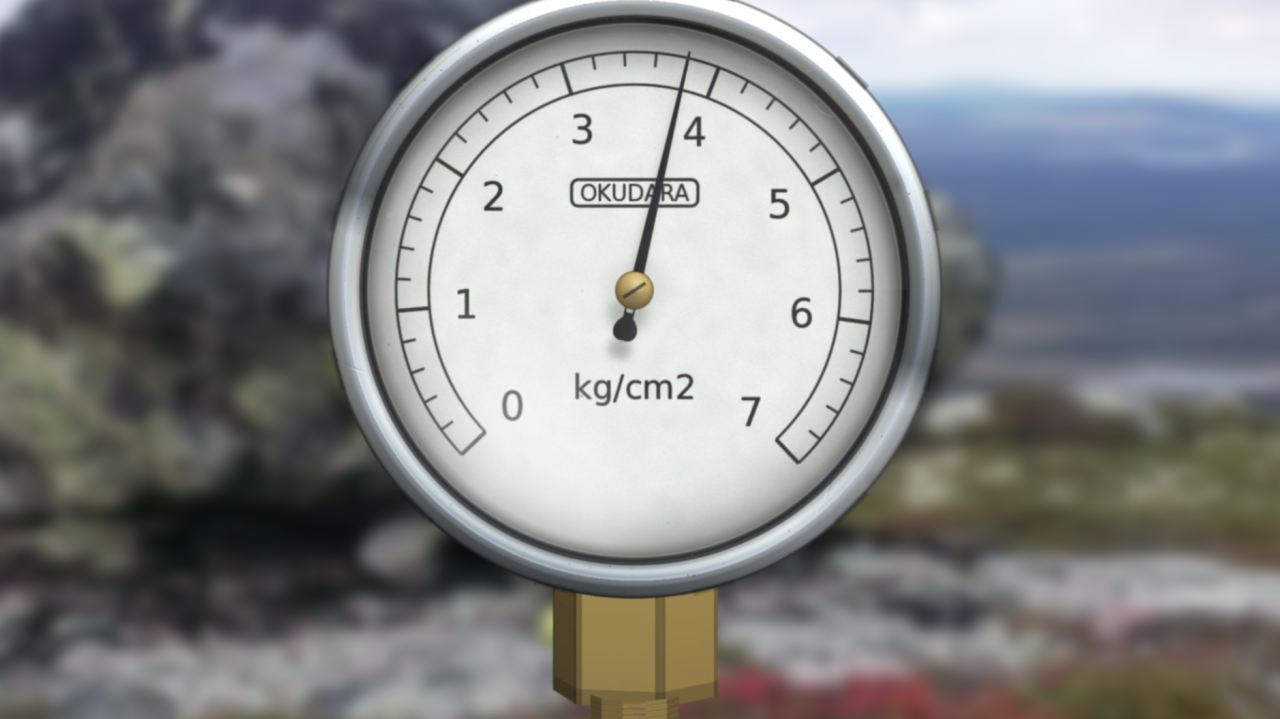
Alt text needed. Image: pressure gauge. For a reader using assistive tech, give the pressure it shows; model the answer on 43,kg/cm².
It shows 3.8,kg/cm²
